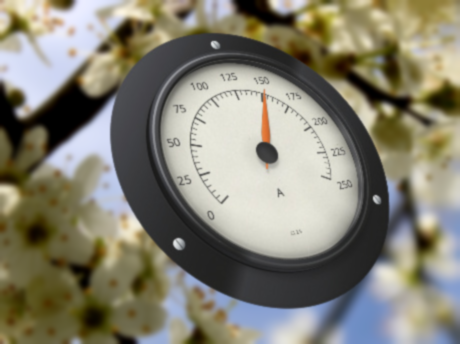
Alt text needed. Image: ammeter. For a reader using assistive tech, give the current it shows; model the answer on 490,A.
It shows 150,A
